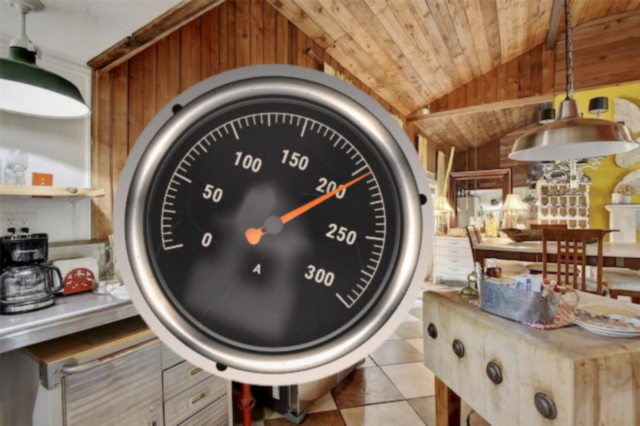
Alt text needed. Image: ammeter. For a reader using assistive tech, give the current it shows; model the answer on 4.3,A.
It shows 205,A
